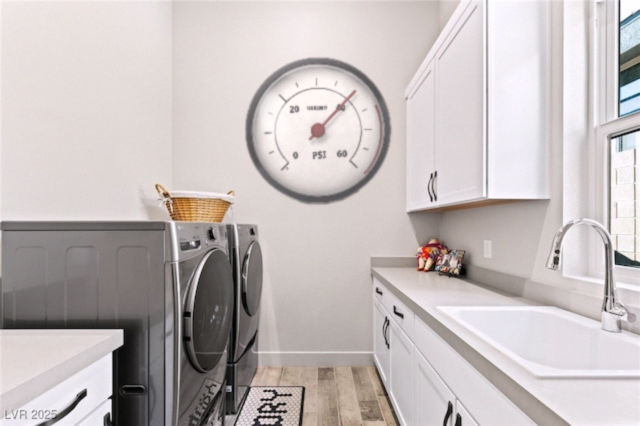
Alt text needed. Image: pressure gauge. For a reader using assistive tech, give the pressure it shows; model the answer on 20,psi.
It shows 40,psi
